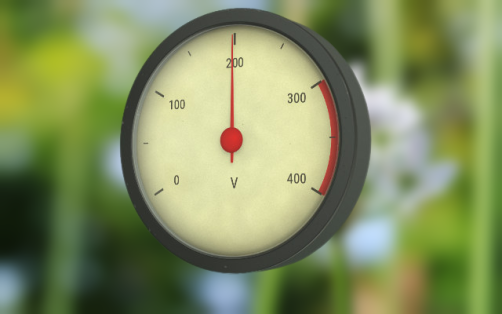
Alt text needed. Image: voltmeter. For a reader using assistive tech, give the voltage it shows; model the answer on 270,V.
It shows 200,V
